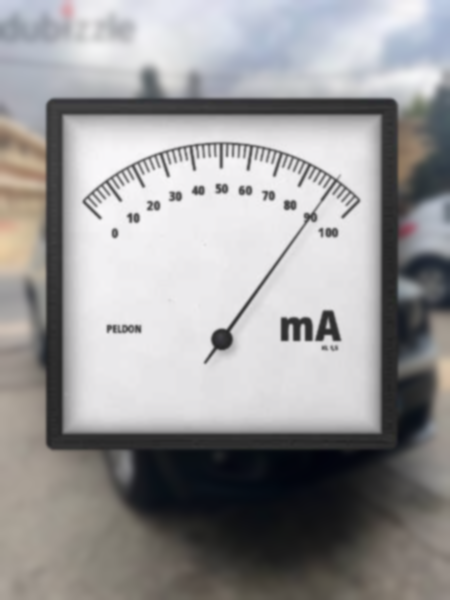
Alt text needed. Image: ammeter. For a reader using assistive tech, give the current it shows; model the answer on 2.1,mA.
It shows 90,mA
